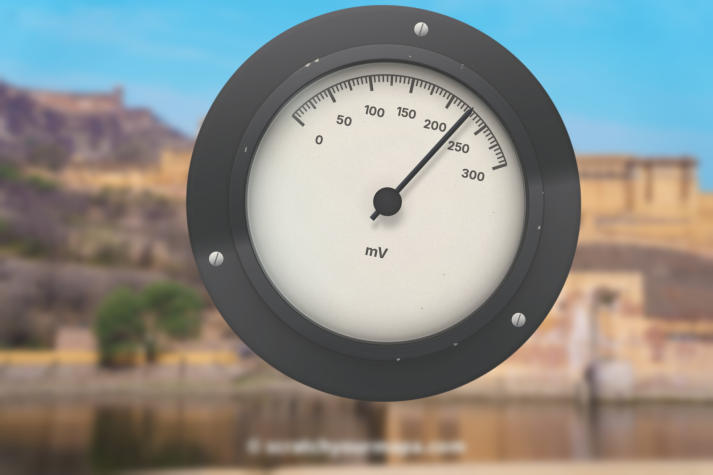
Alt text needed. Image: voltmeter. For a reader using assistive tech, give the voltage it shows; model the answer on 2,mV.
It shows 225,mV
